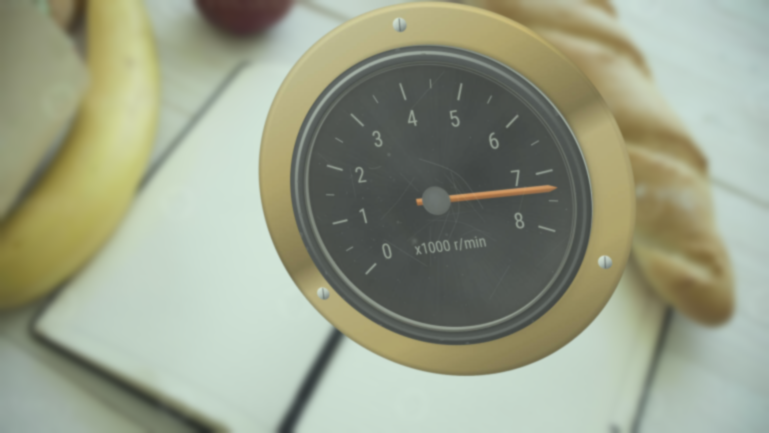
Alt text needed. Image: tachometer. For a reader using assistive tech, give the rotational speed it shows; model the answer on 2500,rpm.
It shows 7250,rpm
